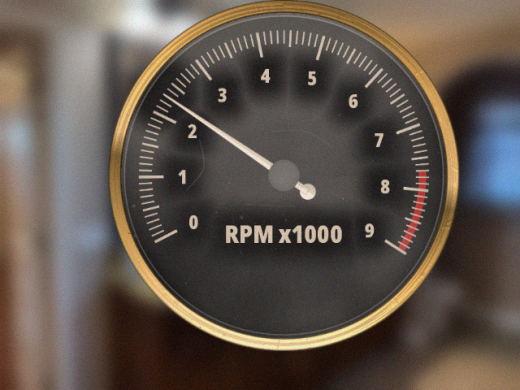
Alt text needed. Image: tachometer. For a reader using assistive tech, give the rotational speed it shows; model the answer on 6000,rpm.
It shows 2300,rpm
